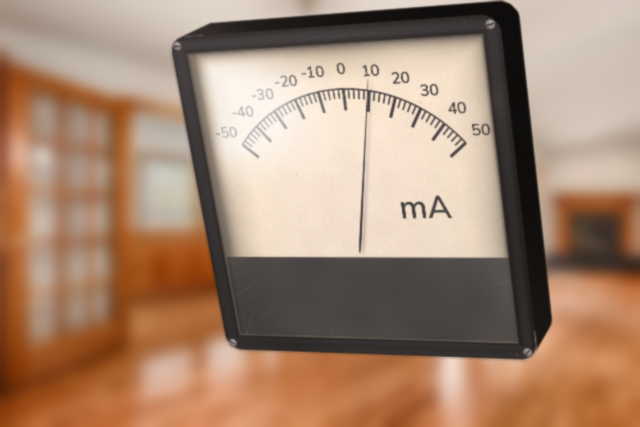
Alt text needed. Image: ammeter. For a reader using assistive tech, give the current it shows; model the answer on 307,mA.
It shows 10,mA
